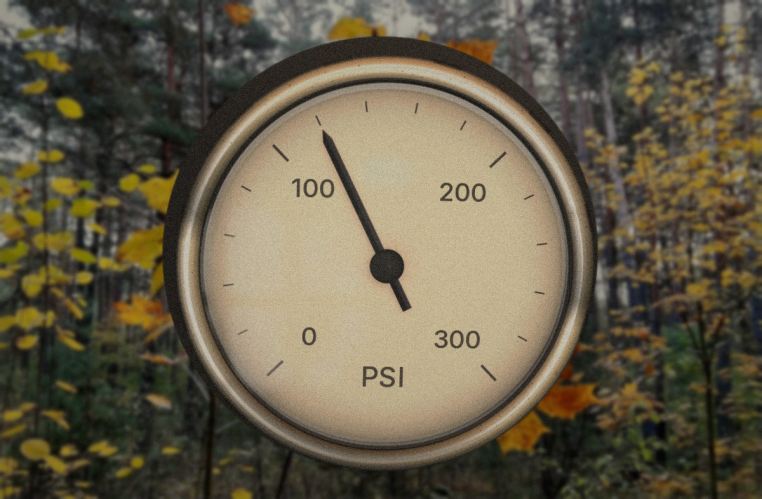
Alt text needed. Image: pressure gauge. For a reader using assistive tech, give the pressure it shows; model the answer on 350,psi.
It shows 120,psi
